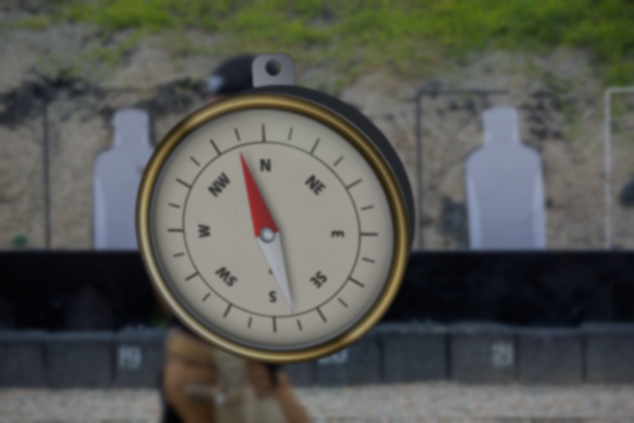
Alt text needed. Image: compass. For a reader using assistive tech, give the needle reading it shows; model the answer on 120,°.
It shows 345,°
